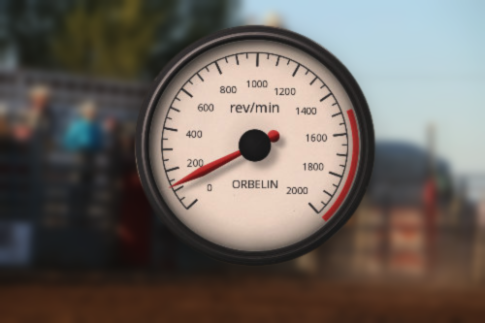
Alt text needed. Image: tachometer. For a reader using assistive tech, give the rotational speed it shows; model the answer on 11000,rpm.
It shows 125,rpm
